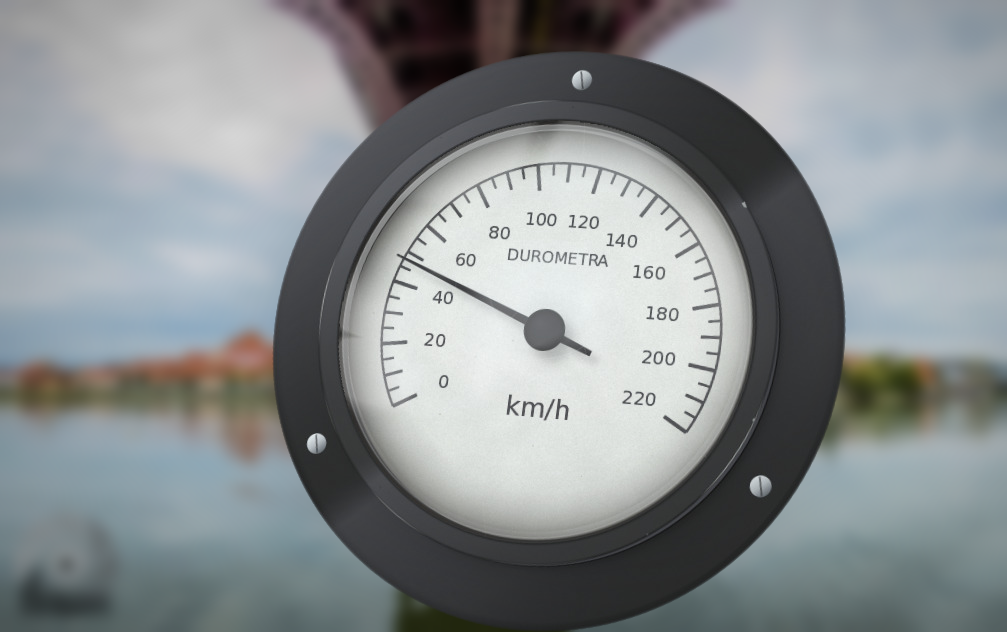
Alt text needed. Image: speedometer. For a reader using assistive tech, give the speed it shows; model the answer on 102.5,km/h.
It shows 47.5,km/h
